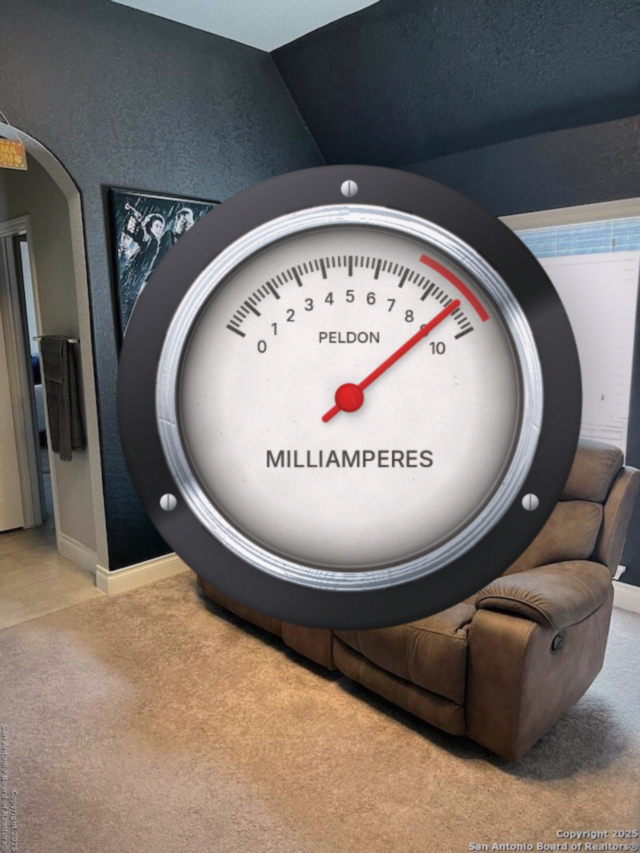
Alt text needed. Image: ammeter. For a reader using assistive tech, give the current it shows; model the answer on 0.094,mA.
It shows 9,mA
